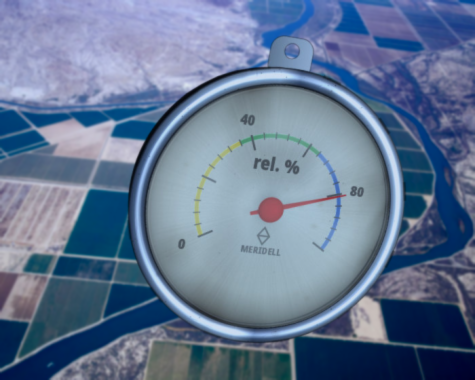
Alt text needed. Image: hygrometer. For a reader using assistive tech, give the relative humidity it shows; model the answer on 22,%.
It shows 80,%
